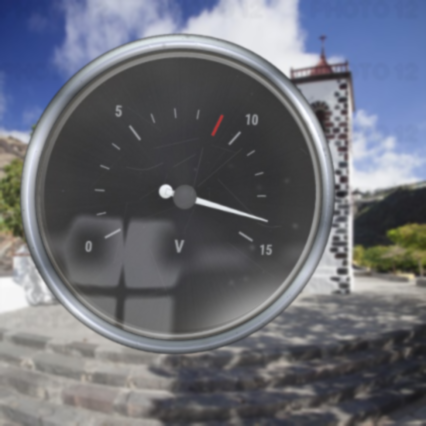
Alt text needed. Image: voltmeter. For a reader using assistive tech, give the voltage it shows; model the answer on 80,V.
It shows 14,V
